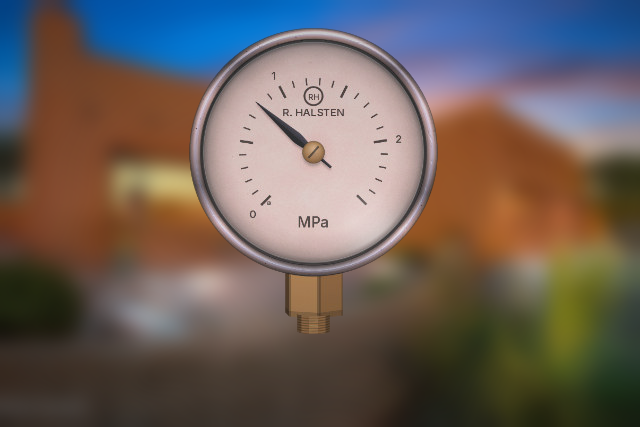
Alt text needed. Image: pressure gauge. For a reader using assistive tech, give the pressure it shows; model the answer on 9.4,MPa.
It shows 0.8,MPa
